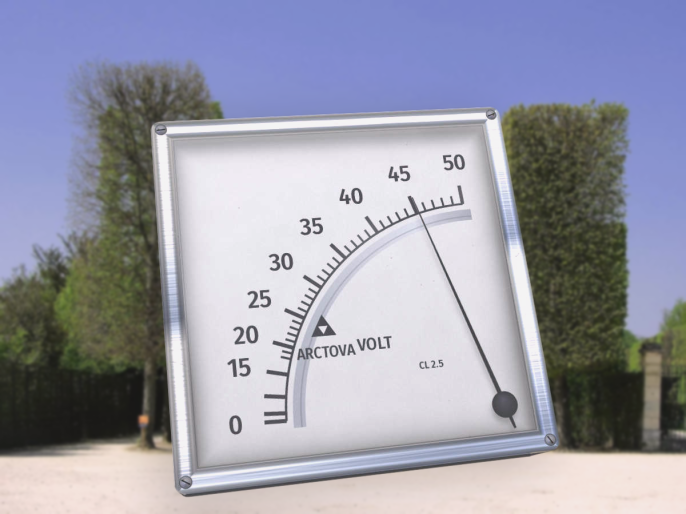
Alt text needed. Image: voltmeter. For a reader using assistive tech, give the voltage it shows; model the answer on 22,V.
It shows 45,V
